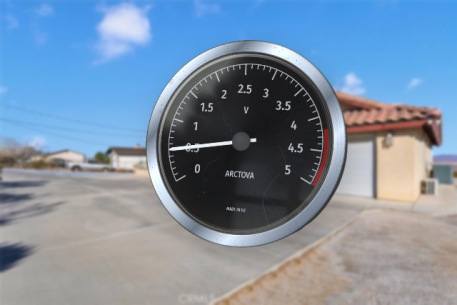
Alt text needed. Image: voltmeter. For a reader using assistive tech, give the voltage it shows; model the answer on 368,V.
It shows 0.5,V
